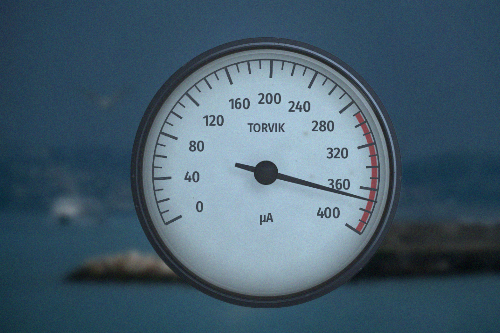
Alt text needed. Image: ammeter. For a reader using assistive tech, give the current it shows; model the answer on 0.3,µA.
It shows 370,µA
